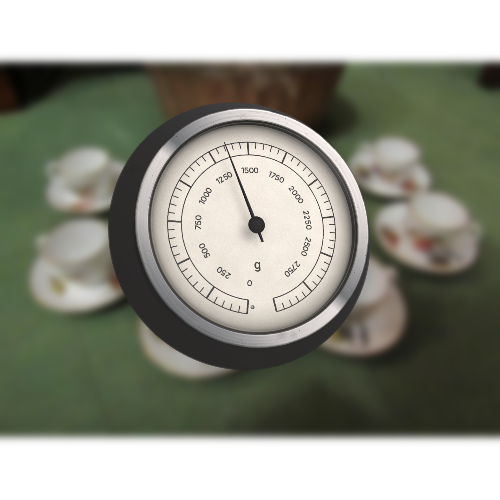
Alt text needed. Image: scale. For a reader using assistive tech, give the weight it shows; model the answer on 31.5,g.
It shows 1350,g
